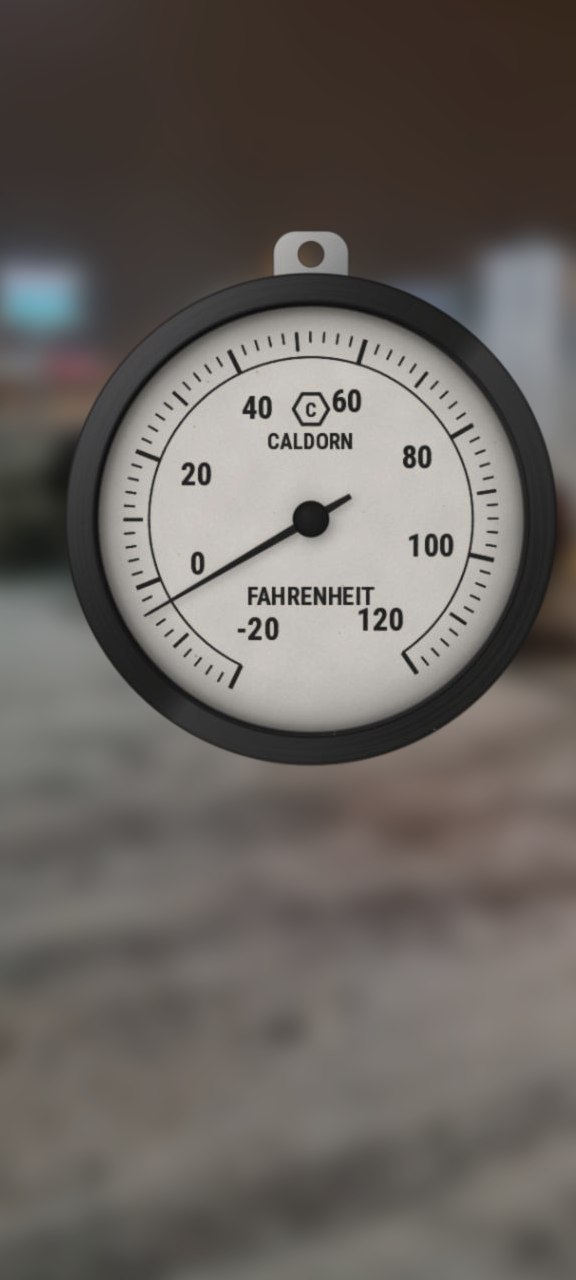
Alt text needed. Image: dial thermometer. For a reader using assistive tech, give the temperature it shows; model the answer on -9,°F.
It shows -4,°F
